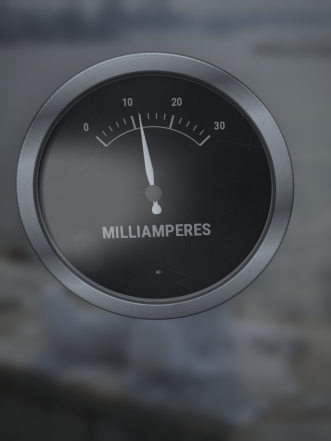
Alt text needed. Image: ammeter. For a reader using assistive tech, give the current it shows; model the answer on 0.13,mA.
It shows 12,mA
